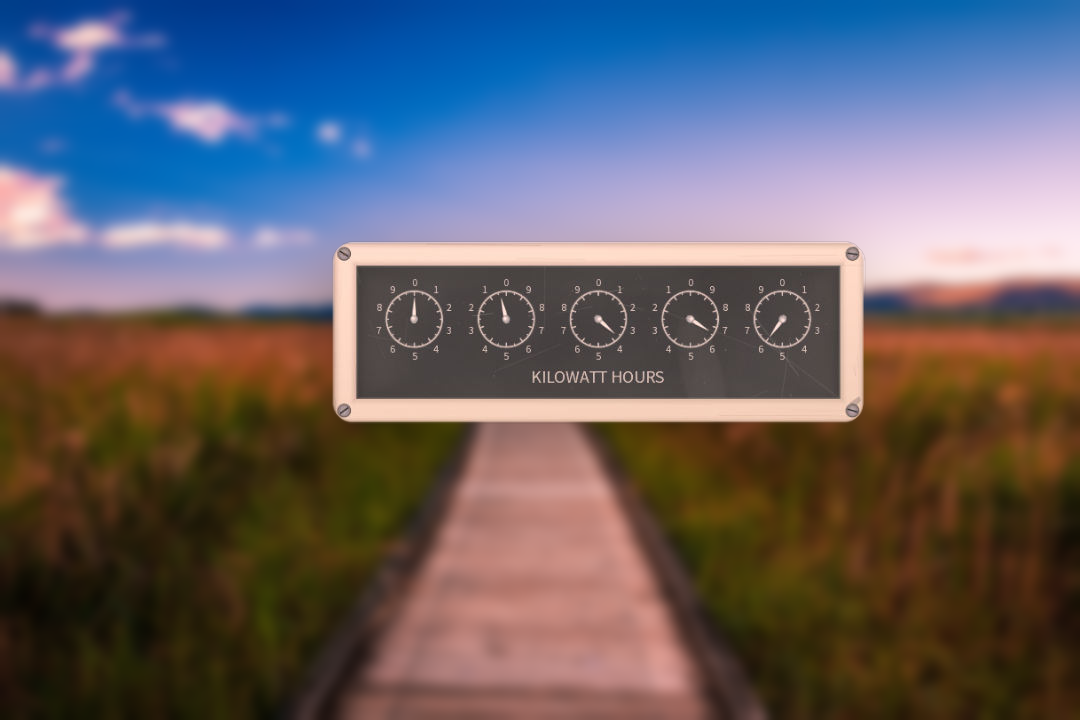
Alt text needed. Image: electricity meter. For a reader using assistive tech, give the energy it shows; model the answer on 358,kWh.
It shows 366,kWh
